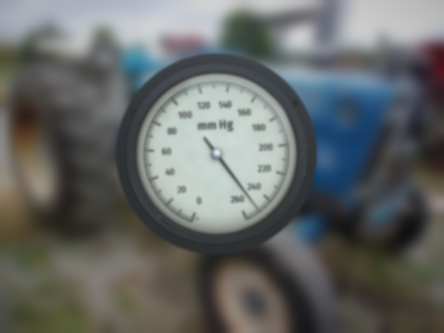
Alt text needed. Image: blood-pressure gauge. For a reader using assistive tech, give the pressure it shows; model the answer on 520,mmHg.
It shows 250,mmHg
